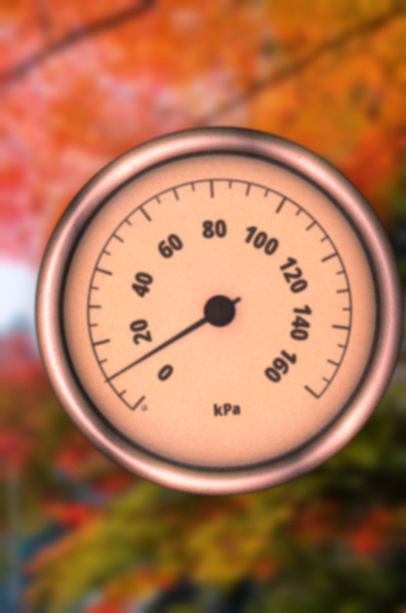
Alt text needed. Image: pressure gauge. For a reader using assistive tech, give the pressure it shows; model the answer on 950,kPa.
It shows 10,kPa
